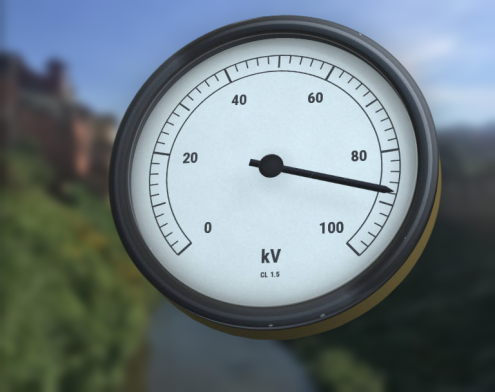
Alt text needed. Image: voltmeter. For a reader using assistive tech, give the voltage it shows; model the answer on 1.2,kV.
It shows 88,kV
